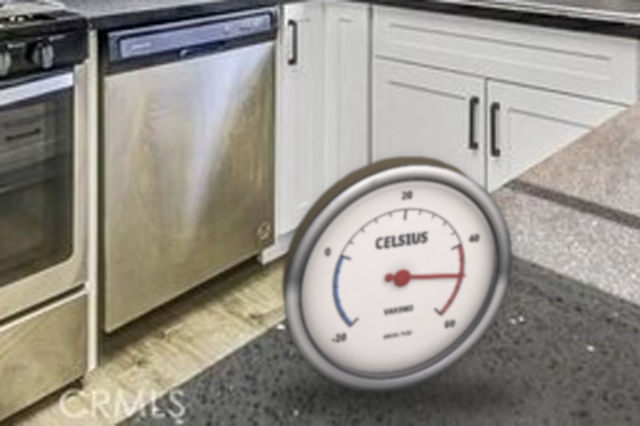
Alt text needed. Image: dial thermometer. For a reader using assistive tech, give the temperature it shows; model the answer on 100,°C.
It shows 48,°C
